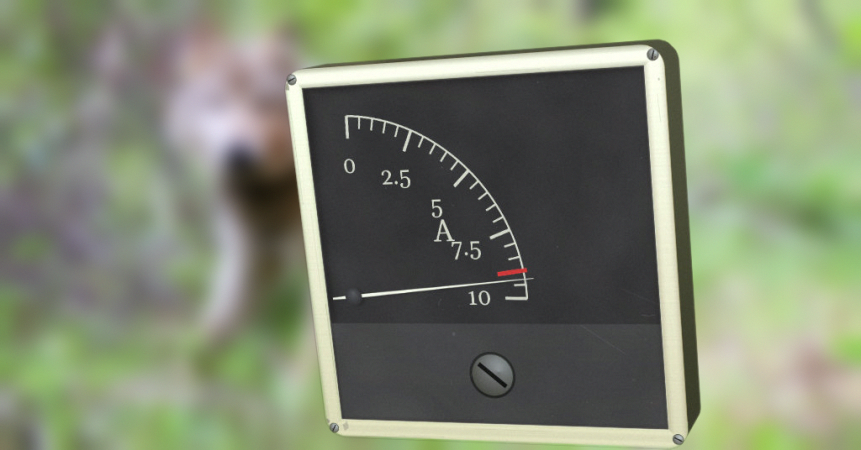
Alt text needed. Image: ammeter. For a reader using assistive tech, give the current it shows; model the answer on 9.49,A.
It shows 9.25,A
